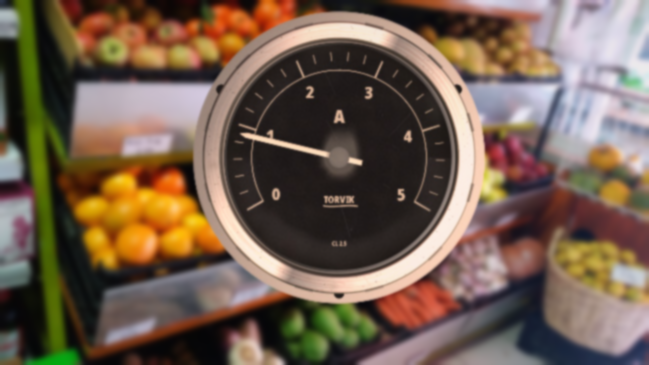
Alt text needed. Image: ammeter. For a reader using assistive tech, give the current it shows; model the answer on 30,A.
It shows 0.9,A
